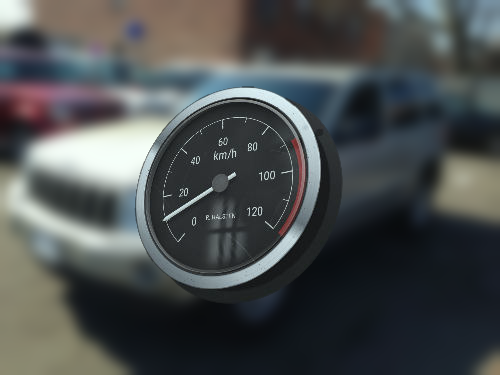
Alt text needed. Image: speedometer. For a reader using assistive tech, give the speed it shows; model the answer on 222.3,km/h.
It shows 10,km/h
